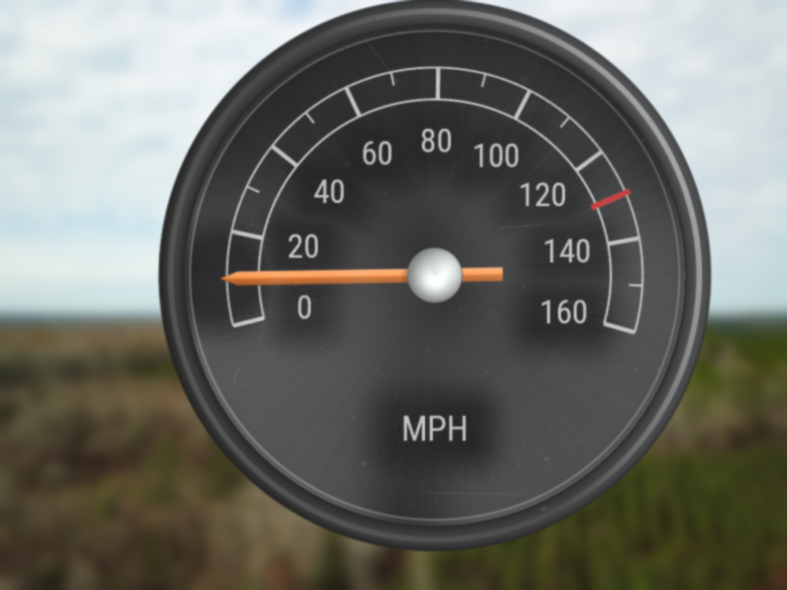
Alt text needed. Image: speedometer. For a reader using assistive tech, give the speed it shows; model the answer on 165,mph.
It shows 10,mph
